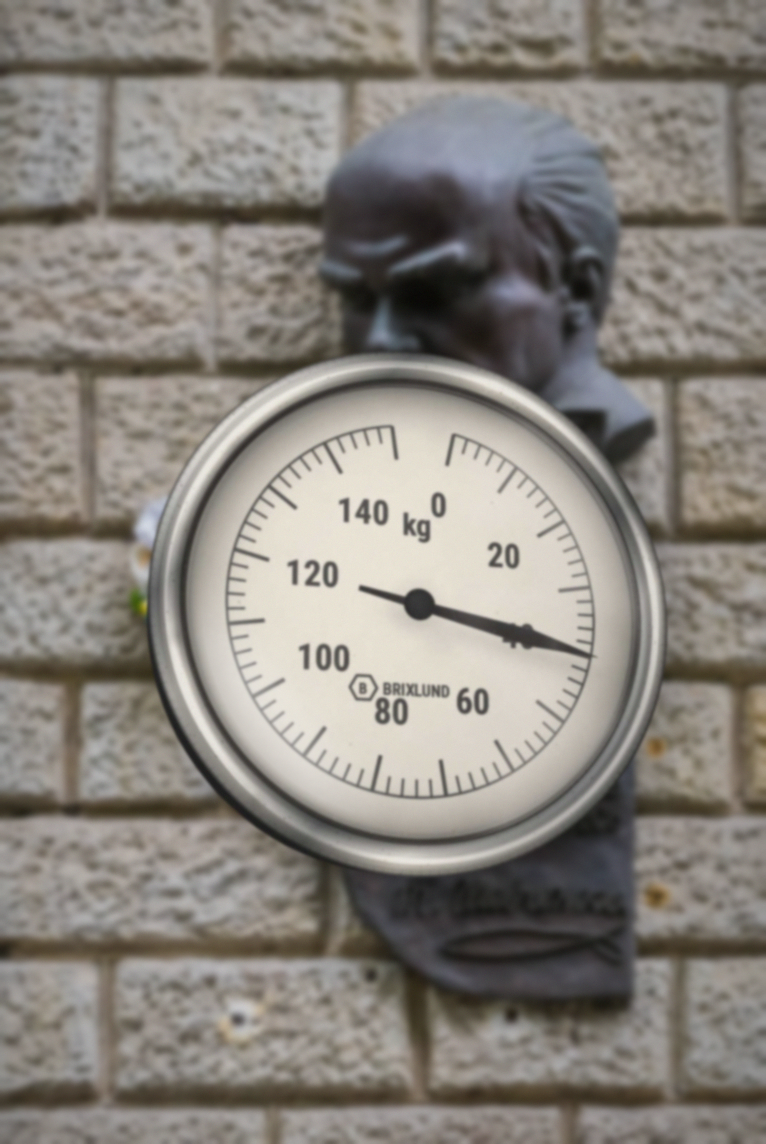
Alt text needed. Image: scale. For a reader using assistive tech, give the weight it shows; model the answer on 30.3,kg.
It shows 40,kg
